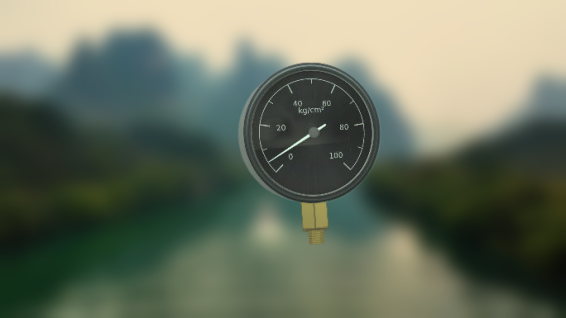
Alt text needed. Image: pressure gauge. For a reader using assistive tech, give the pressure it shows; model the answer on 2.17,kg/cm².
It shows 5,kg/cm²
